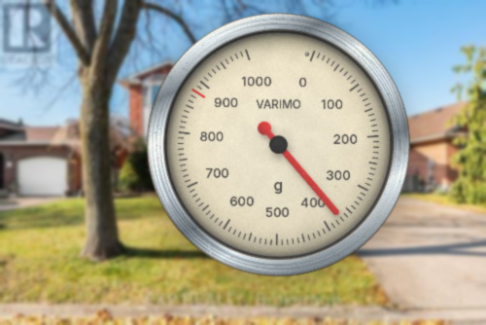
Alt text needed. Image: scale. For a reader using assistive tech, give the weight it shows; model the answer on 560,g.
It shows 370,g
